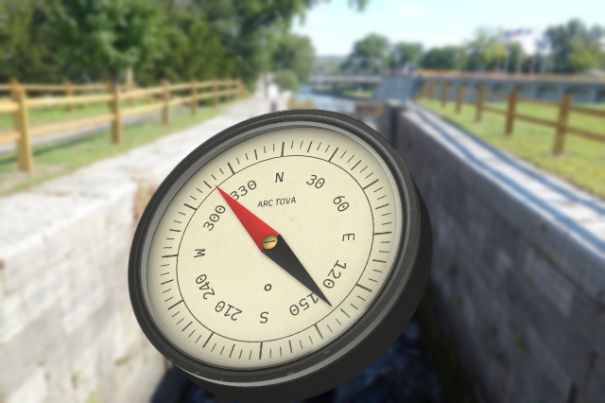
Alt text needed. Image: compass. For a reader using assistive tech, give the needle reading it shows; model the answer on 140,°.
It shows 317.5,°
